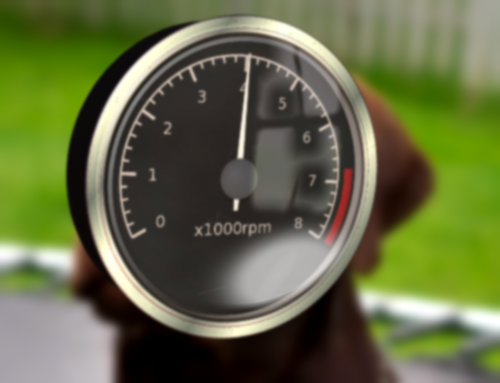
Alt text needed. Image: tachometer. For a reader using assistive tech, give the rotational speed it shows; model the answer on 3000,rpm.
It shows 4000,rpm
